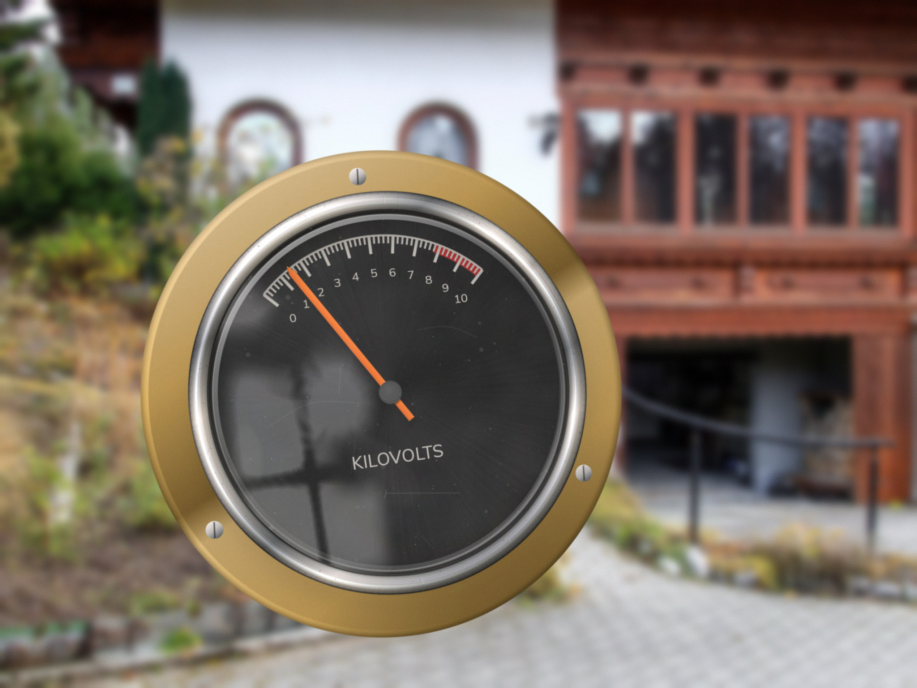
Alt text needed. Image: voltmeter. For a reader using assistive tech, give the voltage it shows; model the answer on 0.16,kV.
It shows 1.4,kV
